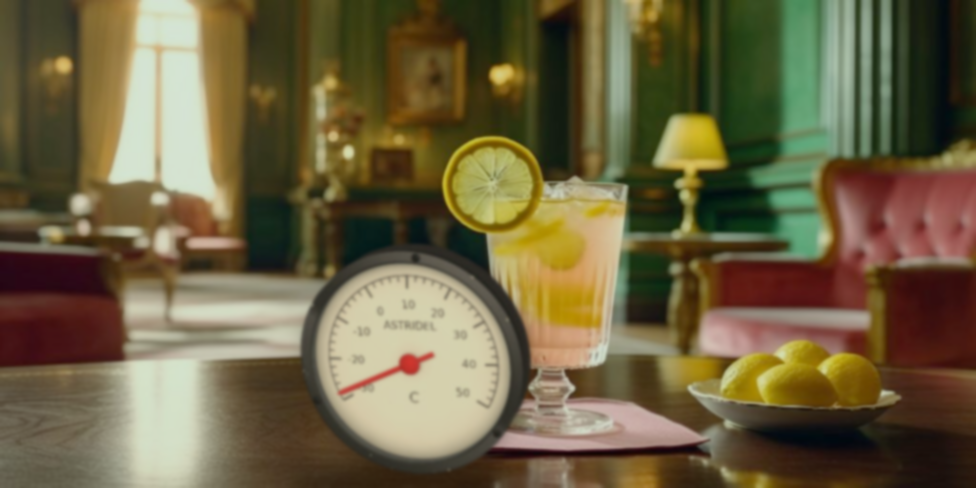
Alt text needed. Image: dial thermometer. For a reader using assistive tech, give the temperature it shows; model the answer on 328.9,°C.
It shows -28,°C
